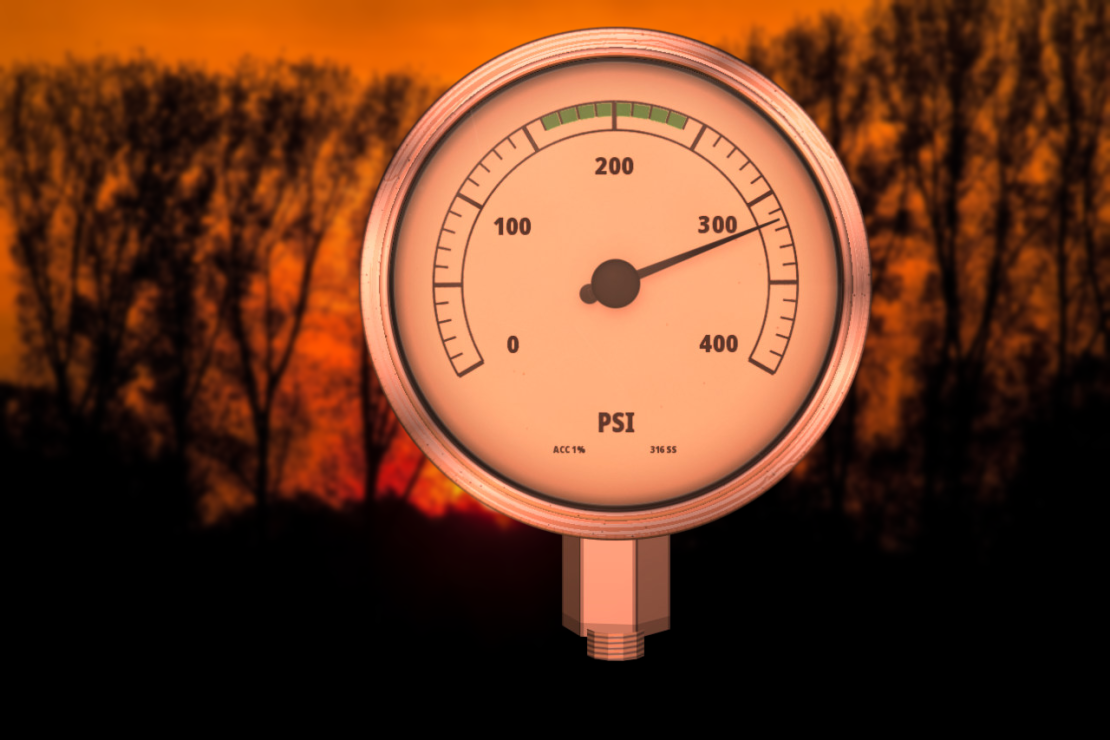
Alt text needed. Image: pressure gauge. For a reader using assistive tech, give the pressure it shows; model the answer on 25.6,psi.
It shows 315,psi
